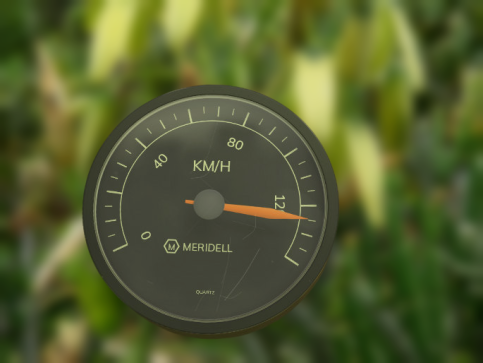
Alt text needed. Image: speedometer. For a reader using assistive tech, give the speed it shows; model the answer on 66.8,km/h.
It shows 125,km/h
